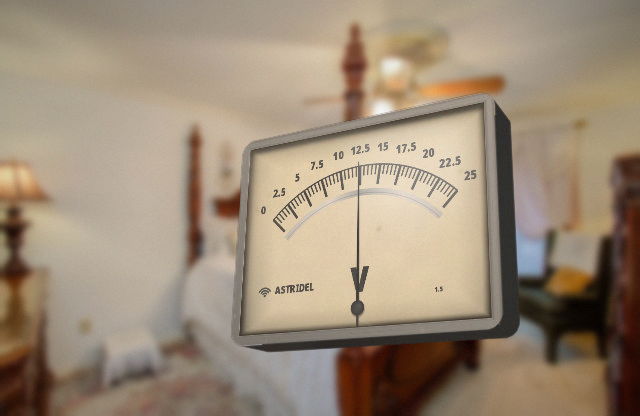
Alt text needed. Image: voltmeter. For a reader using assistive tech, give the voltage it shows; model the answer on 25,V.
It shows 12.5,V
